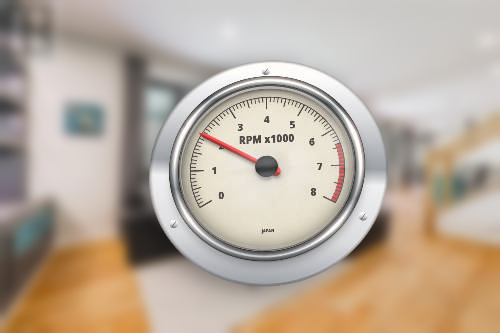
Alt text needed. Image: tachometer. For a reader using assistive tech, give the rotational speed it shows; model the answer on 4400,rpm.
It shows 2000,rpm
